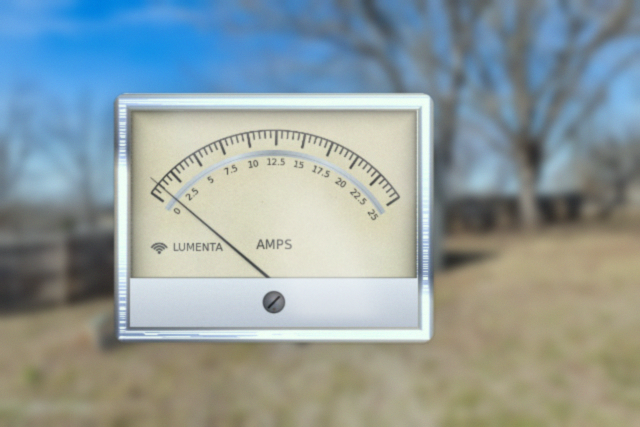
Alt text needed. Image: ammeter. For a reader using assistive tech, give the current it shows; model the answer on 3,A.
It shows 1,A
